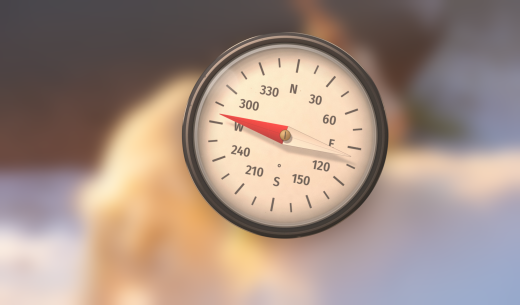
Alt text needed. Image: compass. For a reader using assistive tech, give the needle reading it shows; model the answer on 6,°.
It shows 277.5,°
